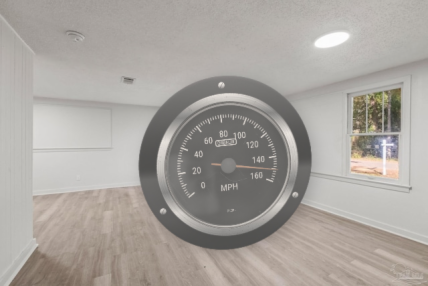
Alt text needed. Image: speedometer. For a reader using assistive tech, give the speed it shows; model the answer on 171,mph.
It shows 150,mph
